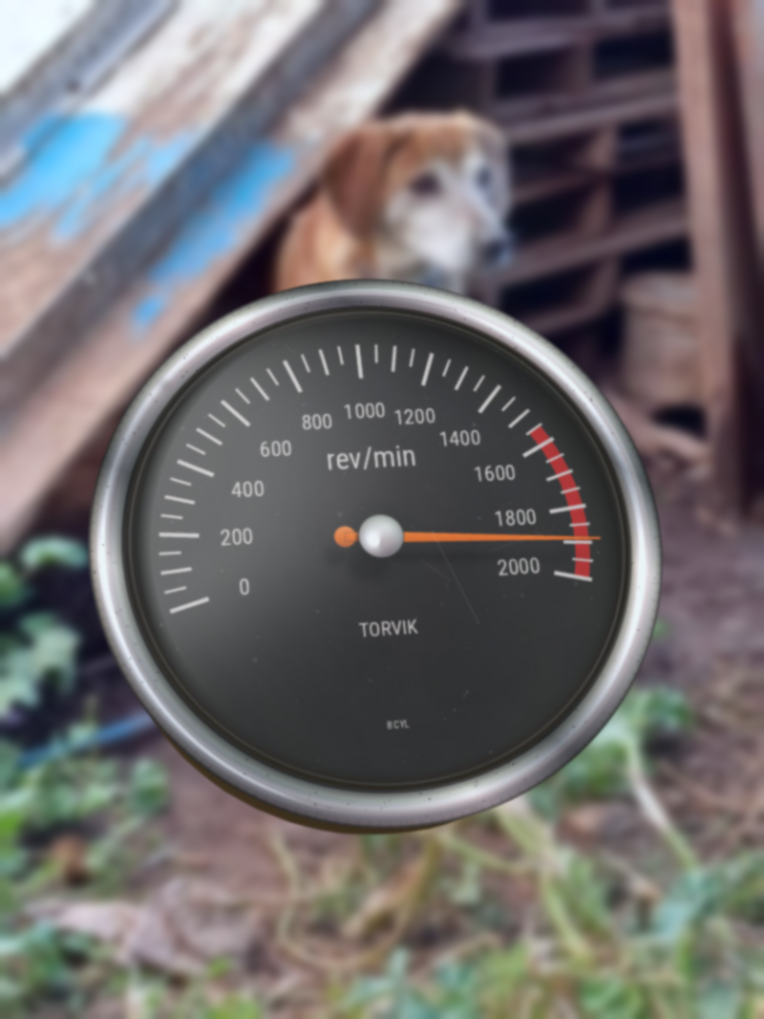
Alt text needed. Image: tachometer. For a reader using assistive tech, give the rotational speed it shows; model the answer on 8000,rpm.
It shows 1900,rpm
